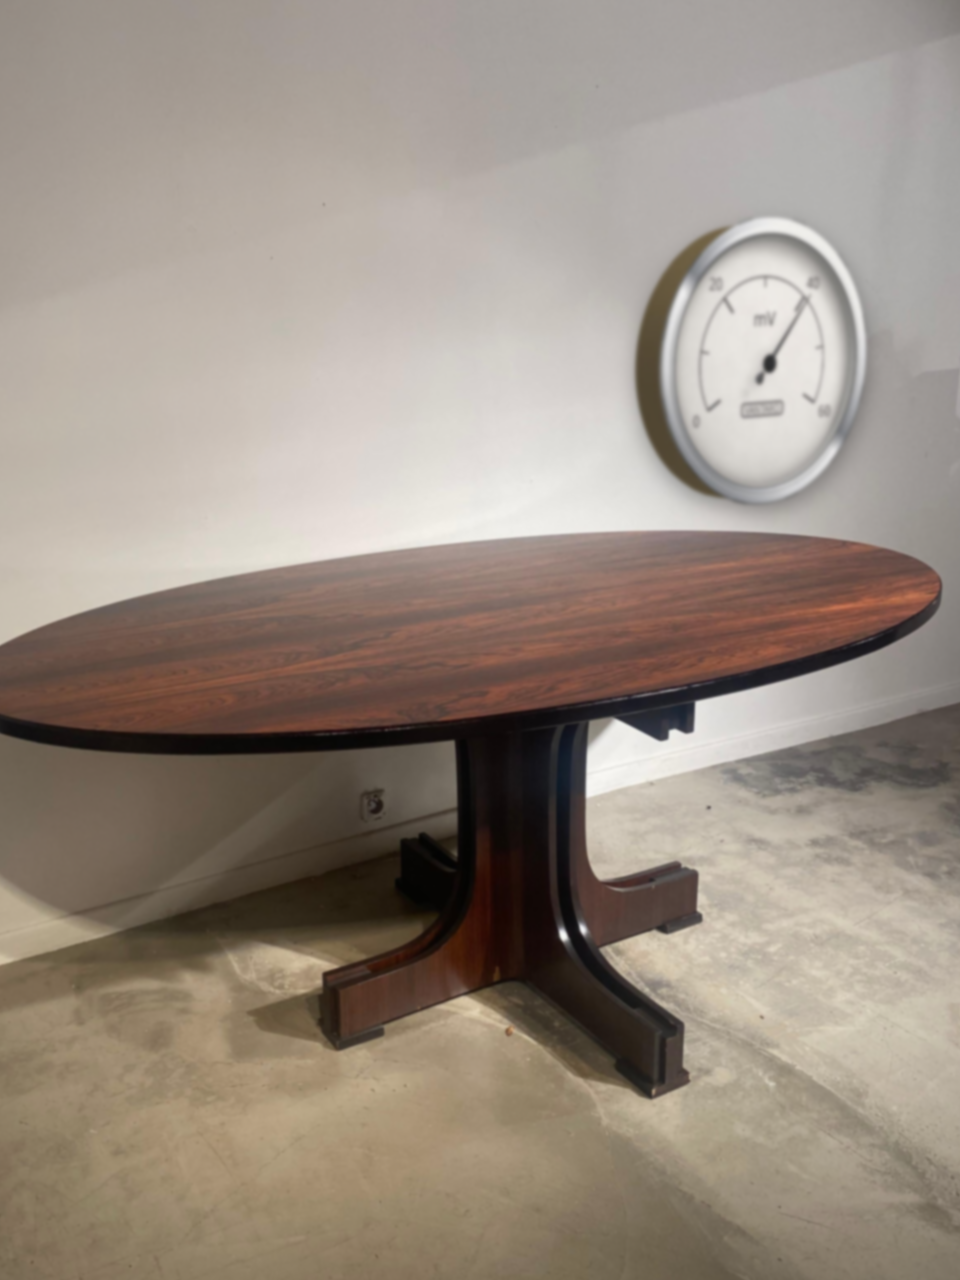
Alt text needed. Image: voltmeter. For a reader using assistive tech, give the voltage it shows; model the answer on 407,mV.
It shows 40,mV
